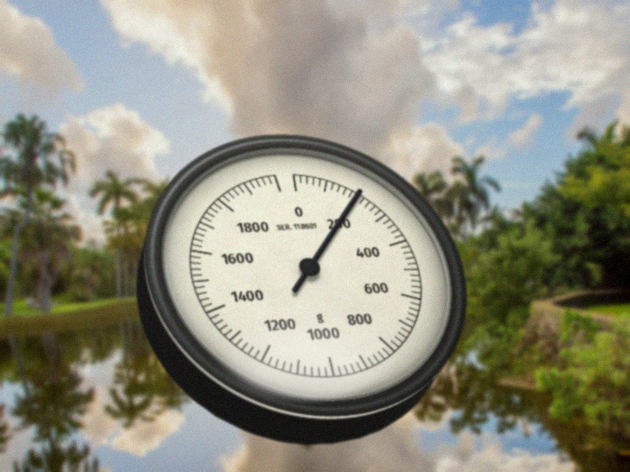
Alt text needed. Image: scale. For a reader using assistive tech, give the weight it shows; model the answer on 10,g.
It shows 200,g
